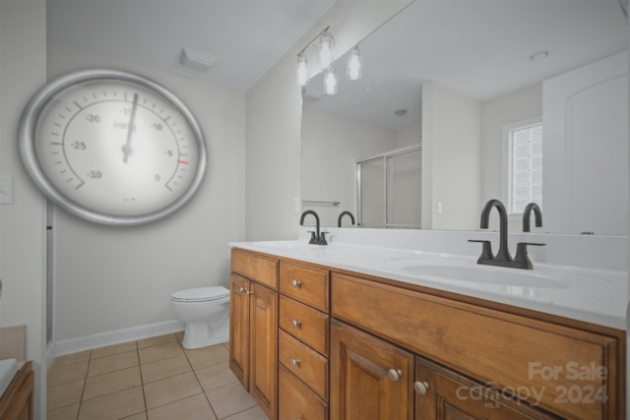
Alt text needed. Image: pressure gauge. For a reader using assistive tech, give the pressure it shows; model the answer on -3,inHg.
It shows -14,inHg
